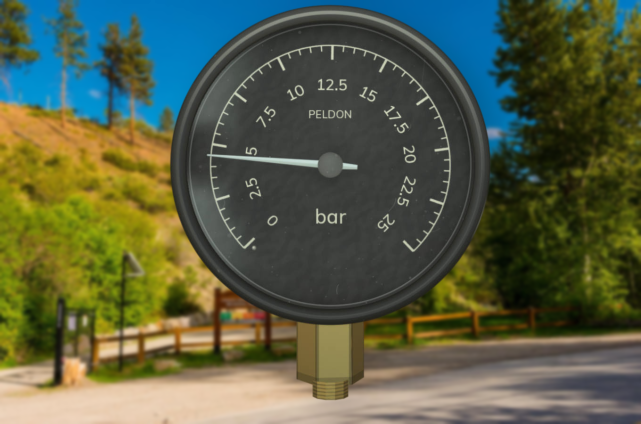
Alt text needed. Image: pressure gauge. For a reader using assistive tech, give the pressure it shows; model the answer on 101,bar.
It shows 4.5,bar
